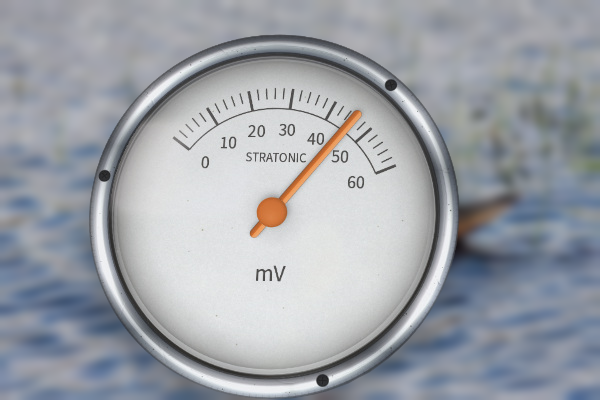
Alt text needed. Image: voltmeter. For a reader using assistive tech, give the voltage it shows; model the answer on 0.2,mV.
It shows 46,mV
